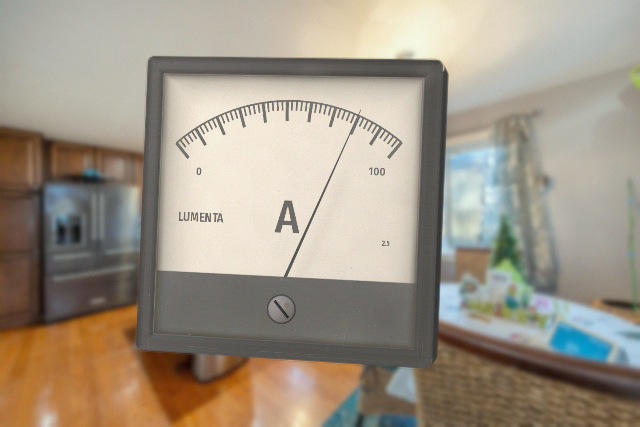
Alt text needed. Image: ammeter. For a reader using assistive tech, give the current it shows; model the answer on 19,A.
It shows 80,A
